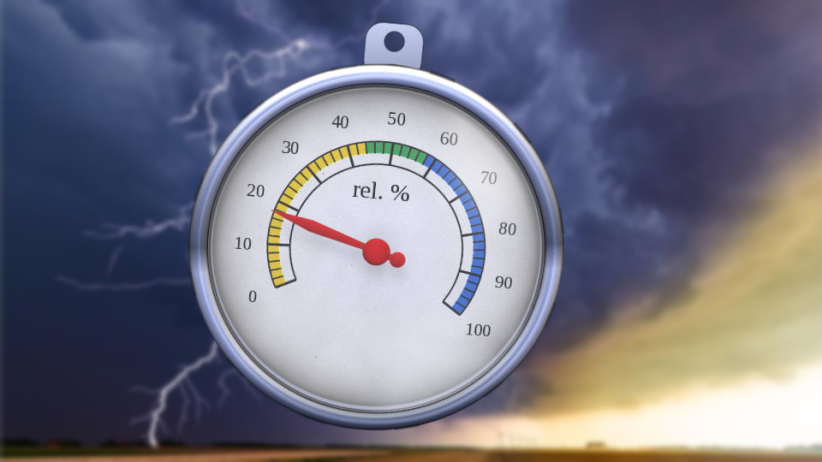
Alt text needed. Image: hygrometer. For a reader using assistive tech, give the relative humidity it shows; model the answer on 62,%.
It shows 18,%
